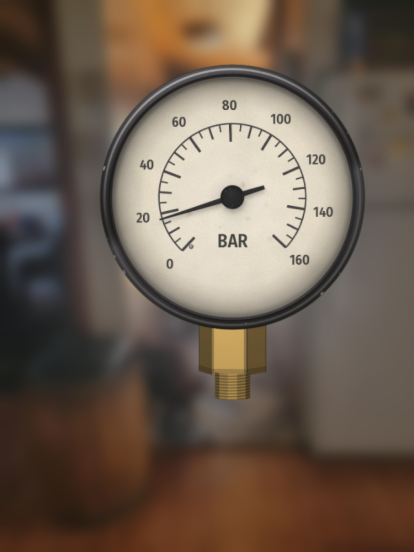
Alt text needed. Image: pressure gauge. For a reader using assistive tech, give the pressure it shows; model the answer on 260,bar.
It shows 17.5,bar
